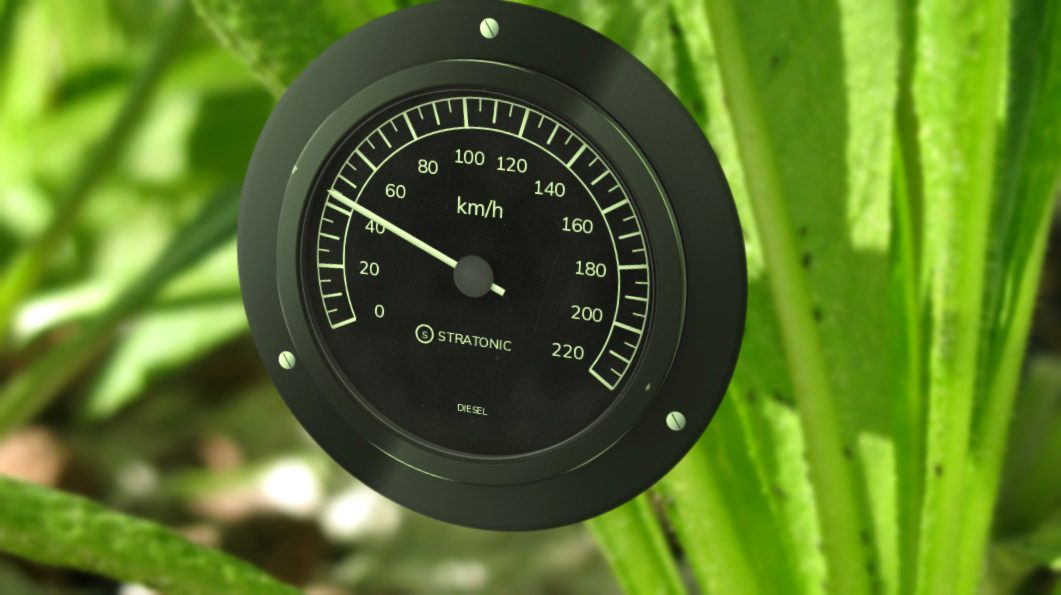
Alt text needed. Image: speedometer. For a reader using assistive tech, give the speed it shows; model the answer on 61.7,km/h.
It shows 45,km/h
